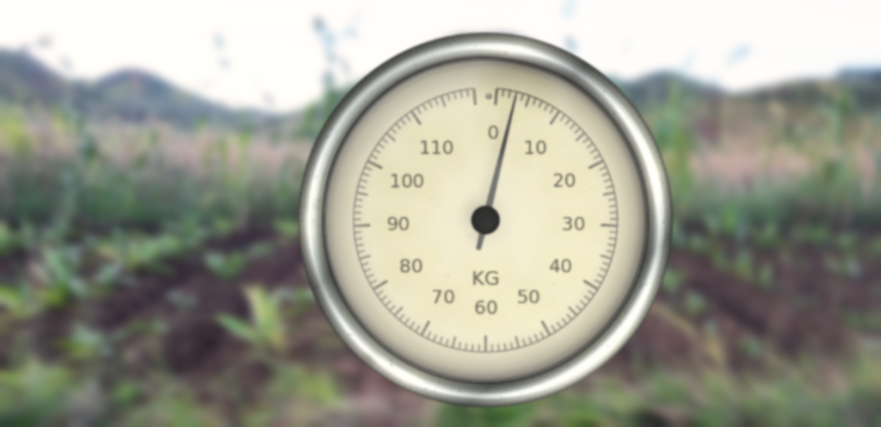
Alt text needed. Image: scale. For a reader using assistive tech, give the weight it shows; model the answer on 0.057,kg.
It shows 3,kg
